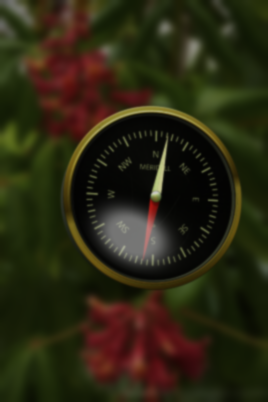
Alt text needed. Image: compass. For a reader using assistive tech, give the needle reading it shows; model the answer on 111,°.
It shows 190,°
